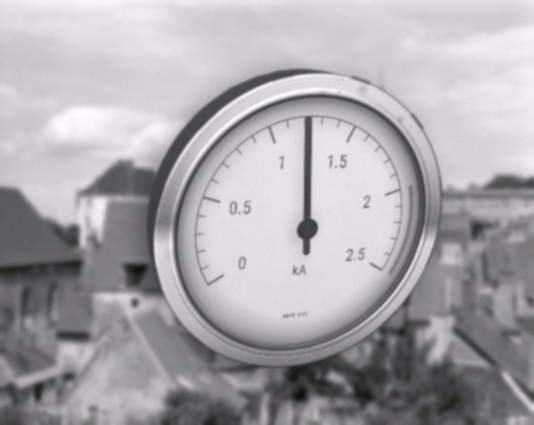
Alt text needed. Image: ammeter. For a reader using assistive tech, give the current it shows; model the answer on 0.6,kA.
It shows 1.2,kA
